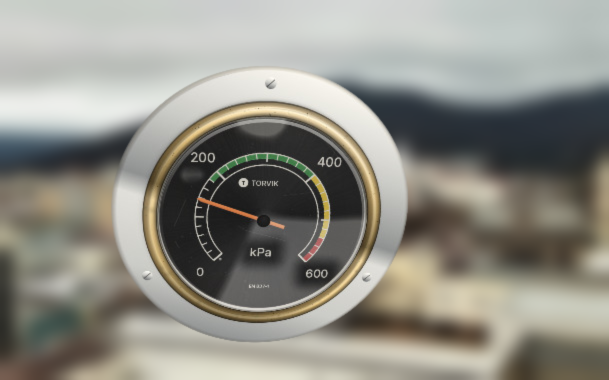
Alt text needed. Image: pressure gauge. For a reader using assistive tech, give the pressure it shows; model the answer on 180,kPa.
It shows 140,kPa
